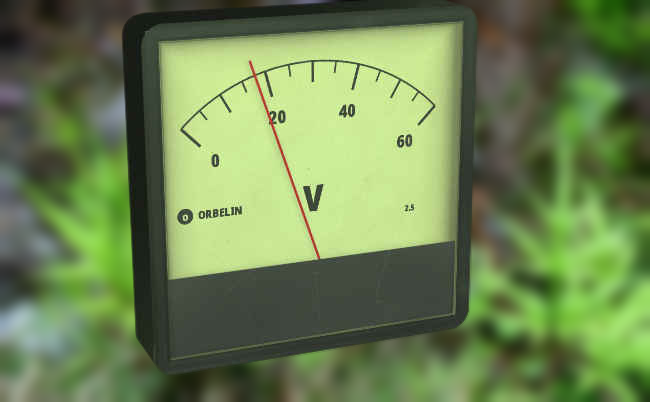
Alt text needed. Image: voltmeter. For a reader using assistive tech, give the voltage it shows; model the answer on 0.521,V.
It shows 17.5,V
